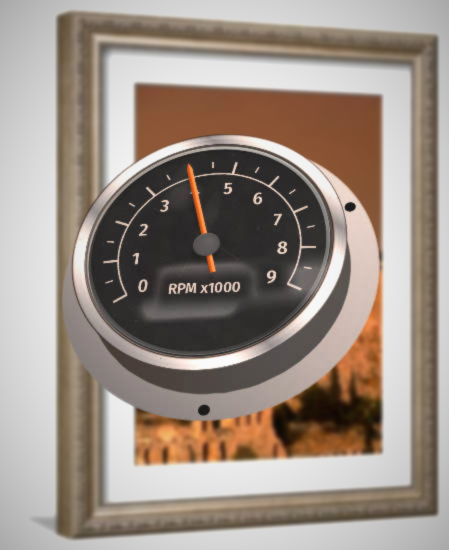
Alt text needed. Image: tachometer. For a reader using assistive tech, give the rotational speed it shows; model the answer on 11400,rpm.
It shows 4000,rpm
